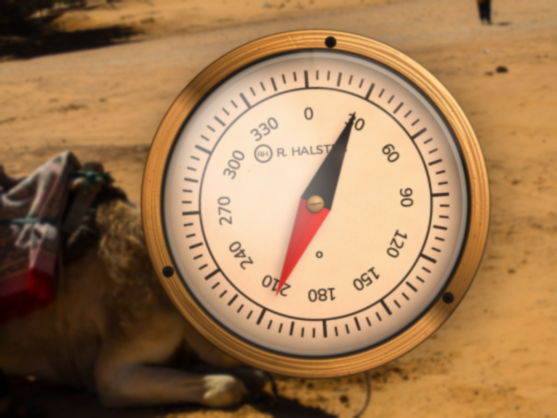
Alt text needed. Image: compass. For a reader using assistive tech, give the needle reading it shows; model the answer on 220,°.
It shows 207.5,°
